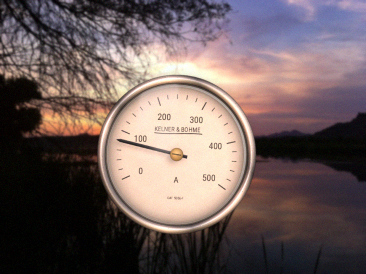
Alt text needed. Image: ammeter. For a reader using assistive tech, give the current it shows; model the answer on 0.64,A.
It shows 80,A
